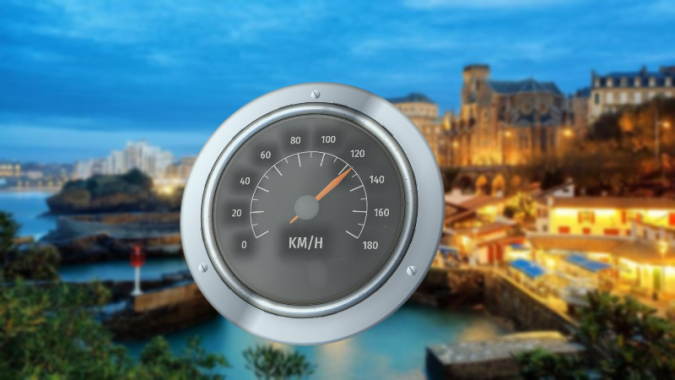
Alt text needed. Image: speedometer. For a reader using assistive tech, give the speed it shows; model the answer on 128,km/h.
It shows 125,km/h
